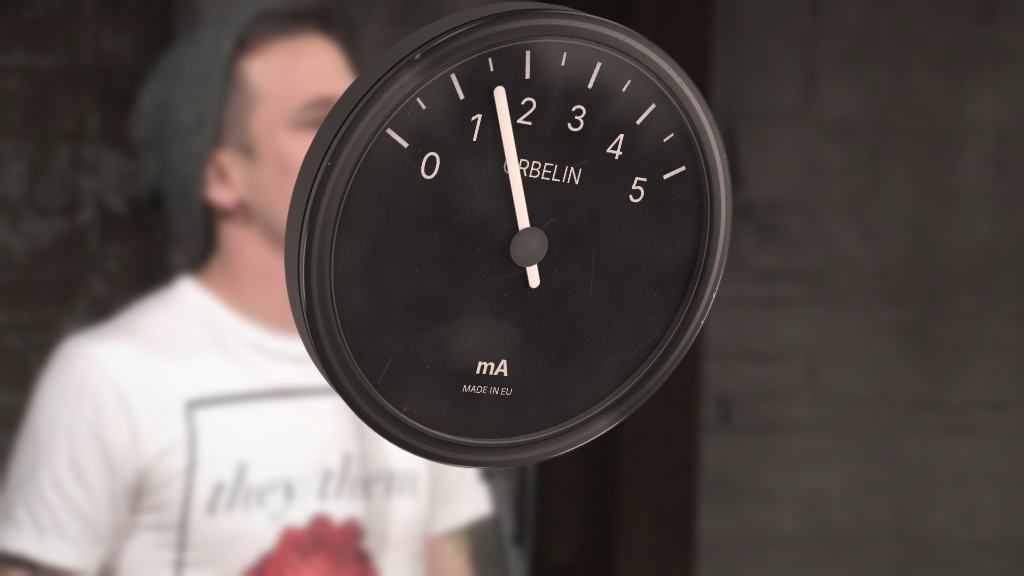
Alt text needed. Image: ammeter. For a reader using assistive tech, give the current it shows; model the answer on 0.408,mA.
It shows 1.5,mA
